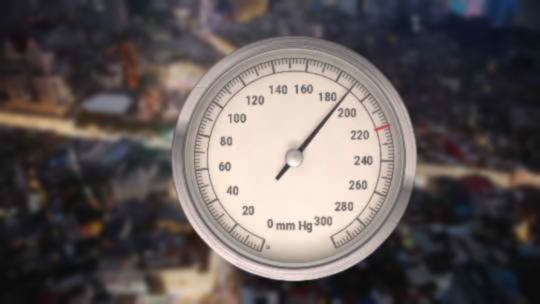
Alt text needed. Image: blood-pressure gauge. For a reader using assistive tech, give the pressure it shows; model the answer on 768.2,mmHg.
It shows 190,mmHg
